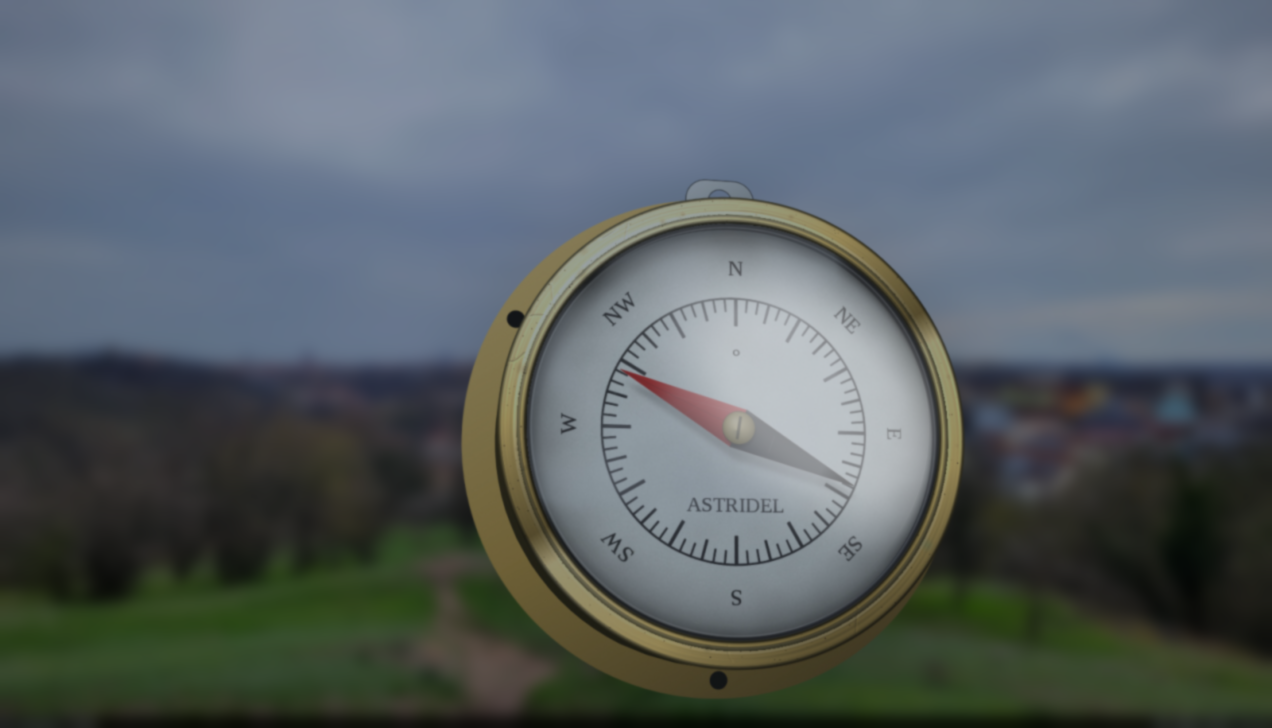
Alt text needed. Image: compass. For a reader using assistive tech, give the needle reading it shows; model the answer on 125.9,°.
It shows 295,°
